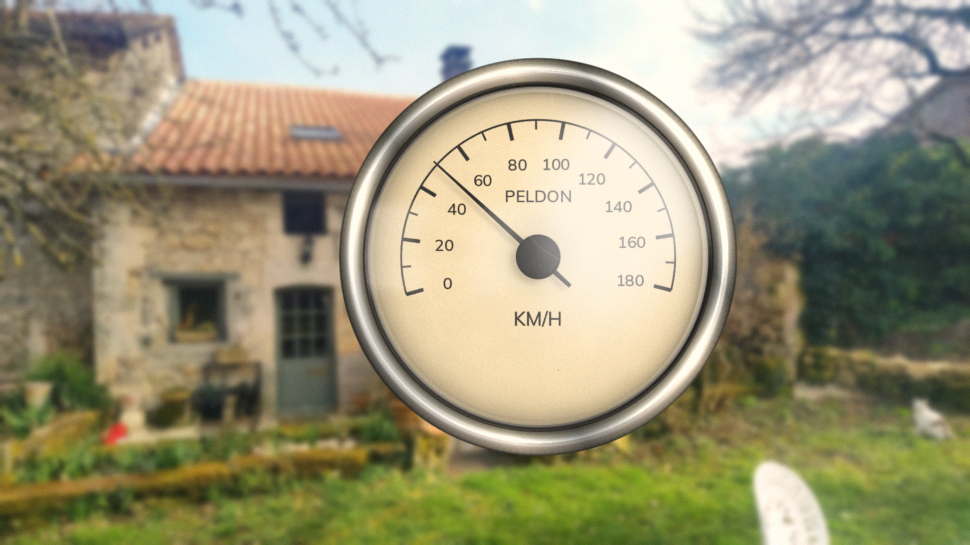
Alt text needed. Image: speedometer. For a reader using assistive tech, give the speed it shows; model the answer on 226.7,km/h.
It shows 50,km/h
